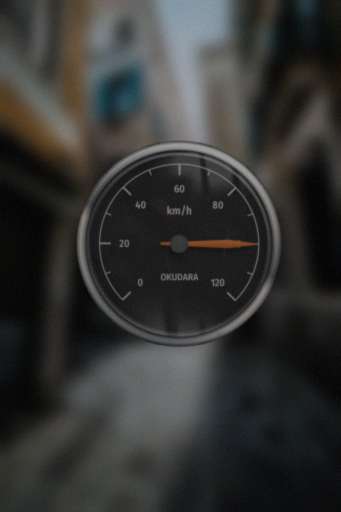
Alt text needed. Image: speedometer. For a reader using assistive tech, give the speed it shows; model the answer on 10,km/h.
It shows 100,km/h
